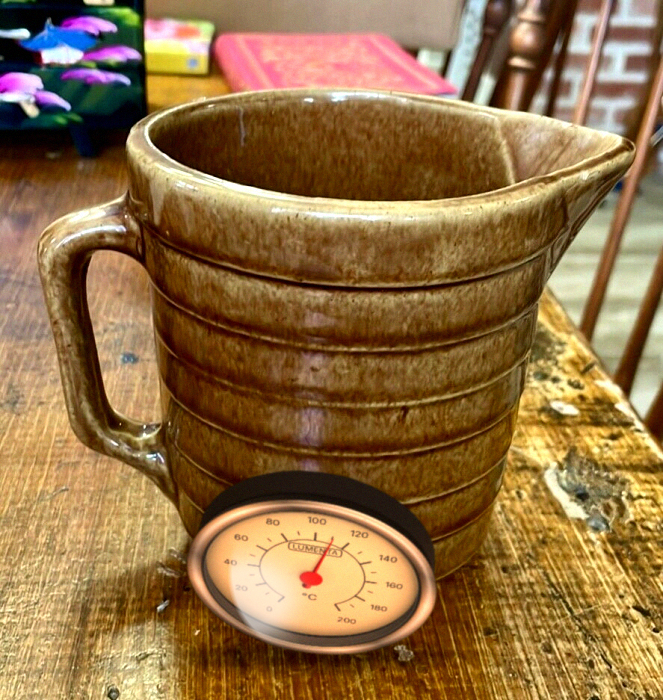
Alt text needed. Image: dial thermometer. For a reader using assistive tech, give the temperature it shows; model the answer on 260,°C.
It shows 110,°C
